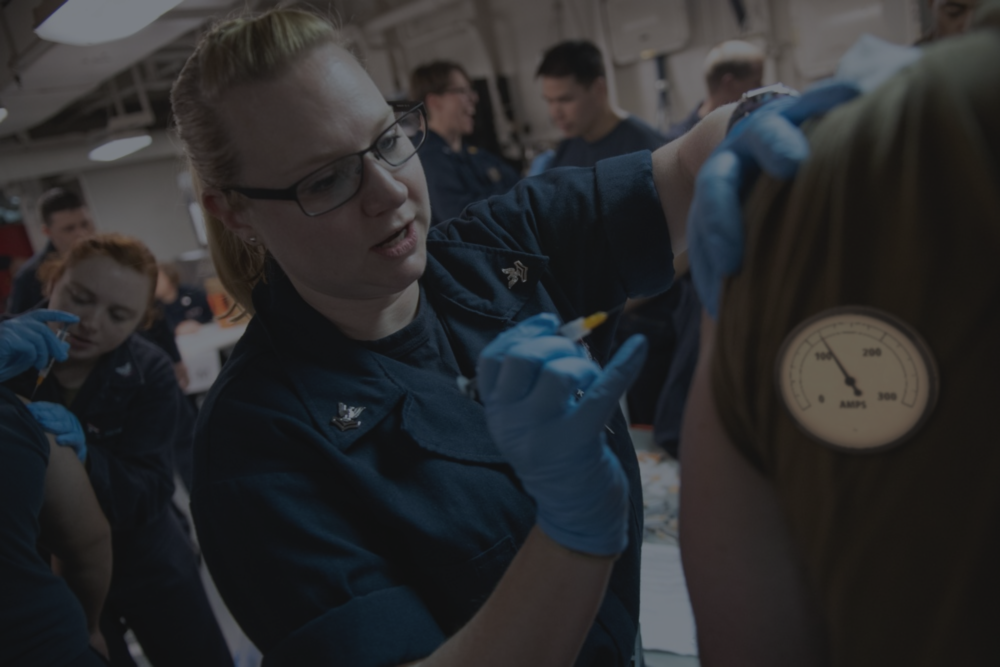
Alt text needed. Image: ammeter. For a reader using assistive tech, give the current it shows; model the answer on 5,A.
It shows 120,A
